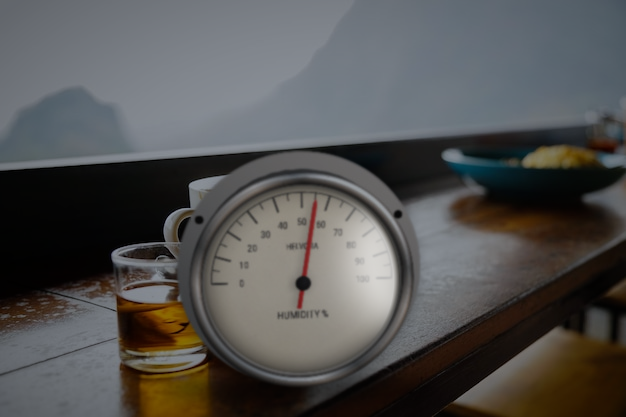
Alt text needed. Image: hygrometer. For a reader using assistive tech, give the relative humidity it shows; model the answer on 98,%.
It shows 55,%
